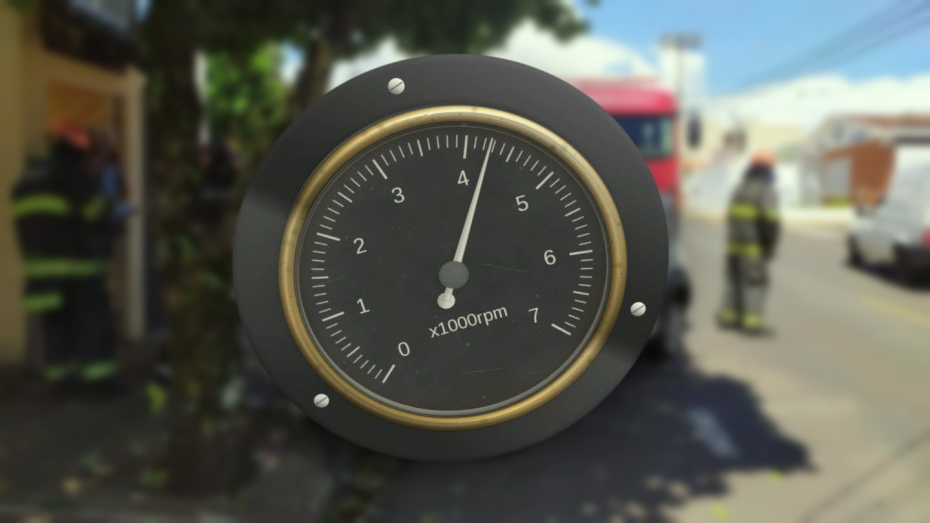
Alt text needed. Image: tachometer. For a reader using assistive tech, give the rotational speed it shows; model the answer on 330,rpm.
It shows 4250,rpm
